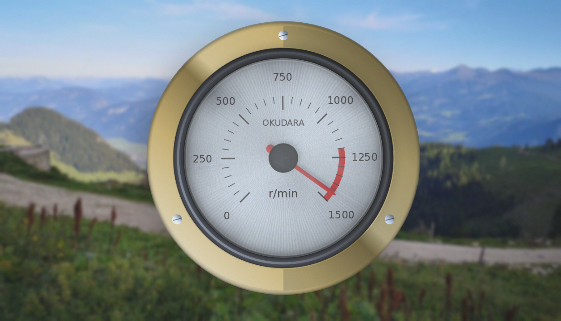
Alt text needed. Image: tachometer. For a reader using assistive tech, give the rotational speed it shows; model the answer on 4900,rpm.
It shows 1450,rpm
